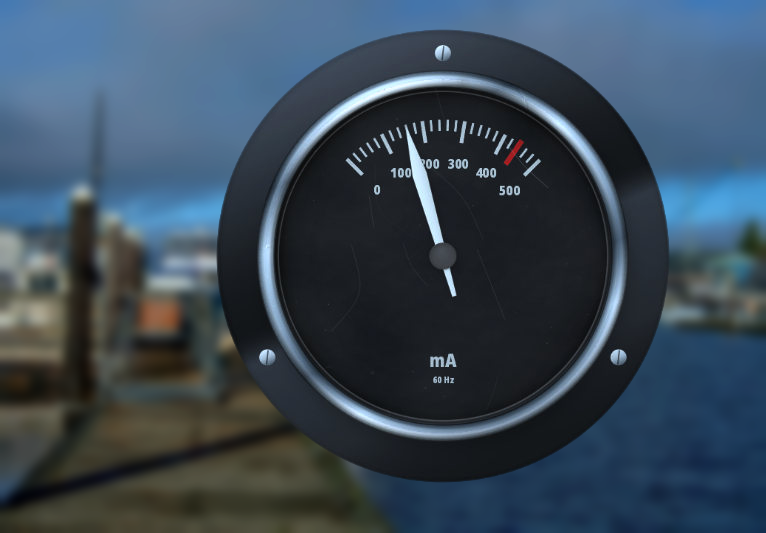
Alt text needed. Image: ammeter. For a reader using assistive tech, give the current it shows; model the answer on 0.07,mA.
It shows 160,mA
